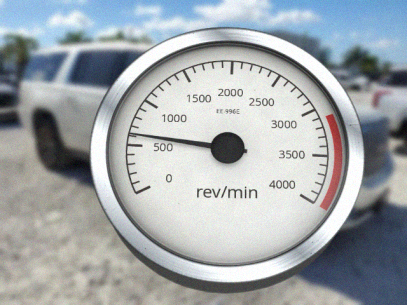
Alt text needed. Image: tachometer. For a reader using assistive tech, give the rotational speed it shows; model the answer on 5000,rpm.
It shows 600,rpm
